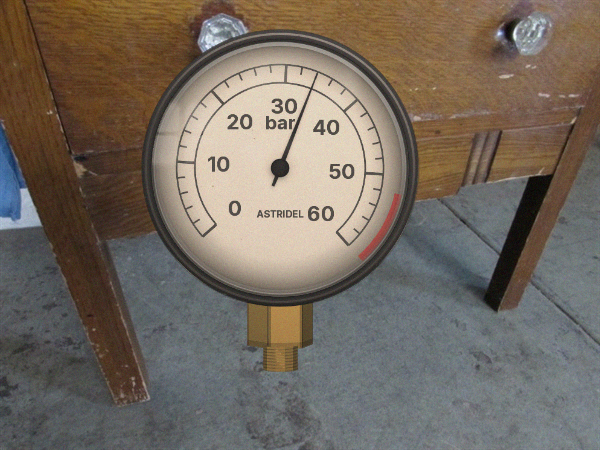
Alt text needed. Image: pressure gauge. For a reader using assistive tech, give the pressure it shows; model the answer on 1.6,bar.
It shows 34,bar
